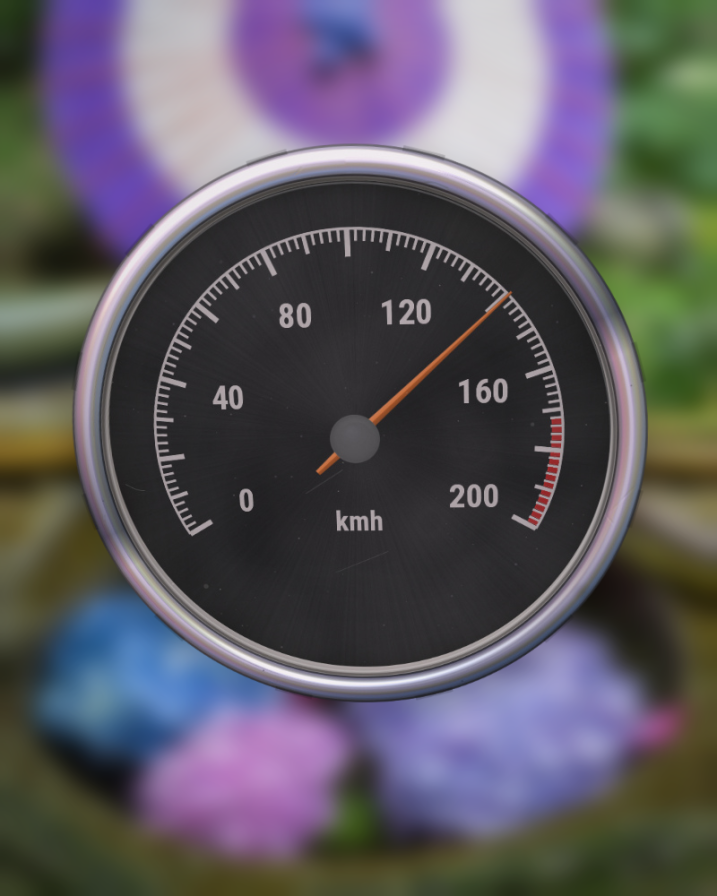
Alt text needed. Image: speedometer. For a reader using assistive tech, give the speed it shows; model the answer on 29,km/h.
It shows 140,km/h
